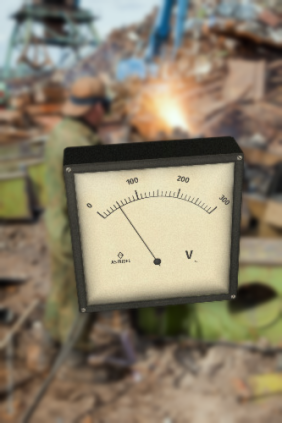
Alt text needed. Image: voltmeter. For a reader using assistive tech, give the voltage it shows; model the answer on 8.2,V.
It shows 50,V
